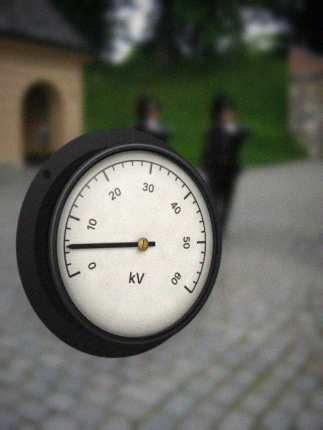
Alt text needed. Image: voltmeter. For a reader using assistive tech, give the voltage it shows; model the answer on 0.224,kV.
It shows 5,kV
